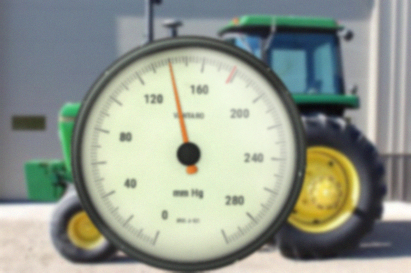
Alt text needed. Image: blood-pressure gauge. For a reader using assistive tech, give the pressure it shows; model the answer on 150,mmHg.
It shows 140,mmHg
